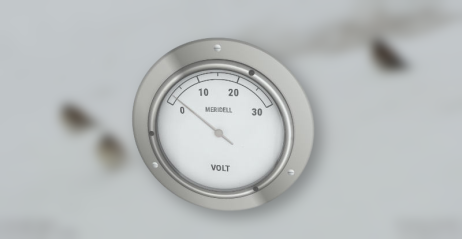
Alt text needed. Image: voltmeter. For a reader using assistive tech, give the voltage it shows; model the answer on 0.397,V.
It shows 2.5,V
